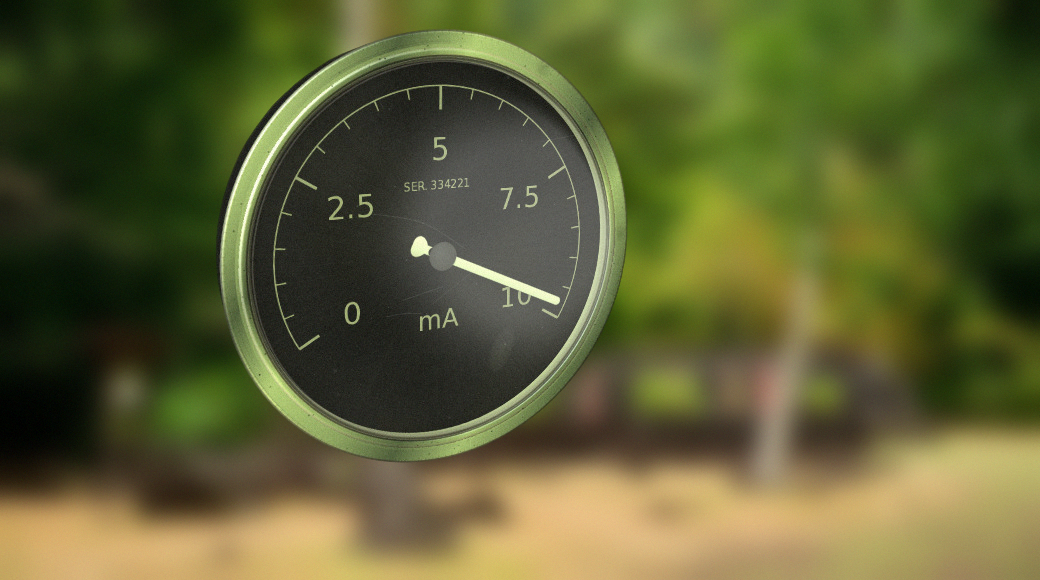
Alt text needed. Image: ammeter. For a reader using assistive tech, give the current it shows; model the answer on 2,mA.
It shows 9.75,mA
